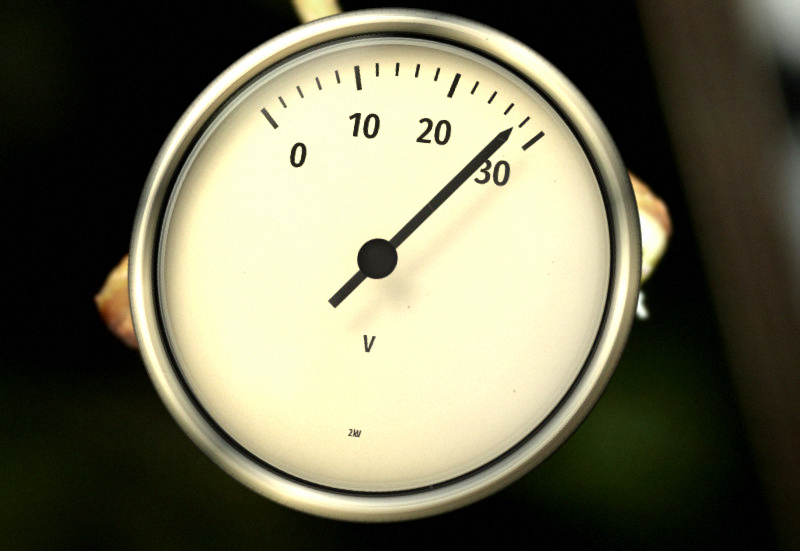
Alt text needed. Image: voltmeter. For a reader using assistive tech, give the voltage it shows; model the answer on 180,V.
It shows 28,V
